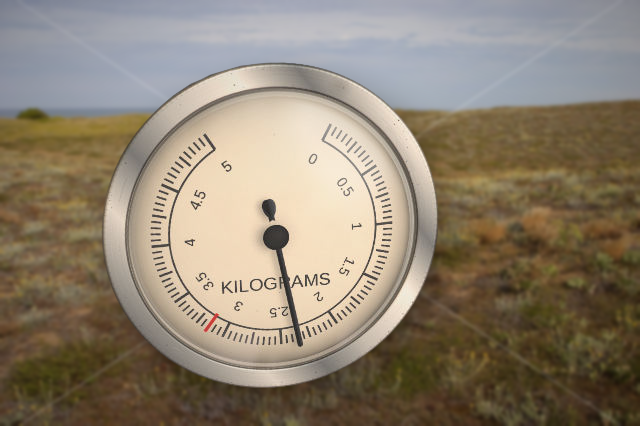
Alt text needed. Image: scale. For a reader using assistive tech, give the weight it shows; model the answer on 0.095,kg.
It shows 2.35,kg
